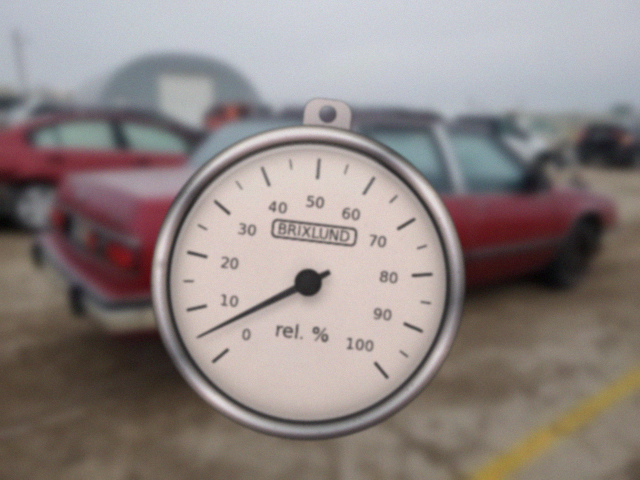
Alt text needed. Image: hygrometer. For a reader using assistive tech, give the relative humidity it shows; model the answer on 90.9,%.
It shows 5,%
